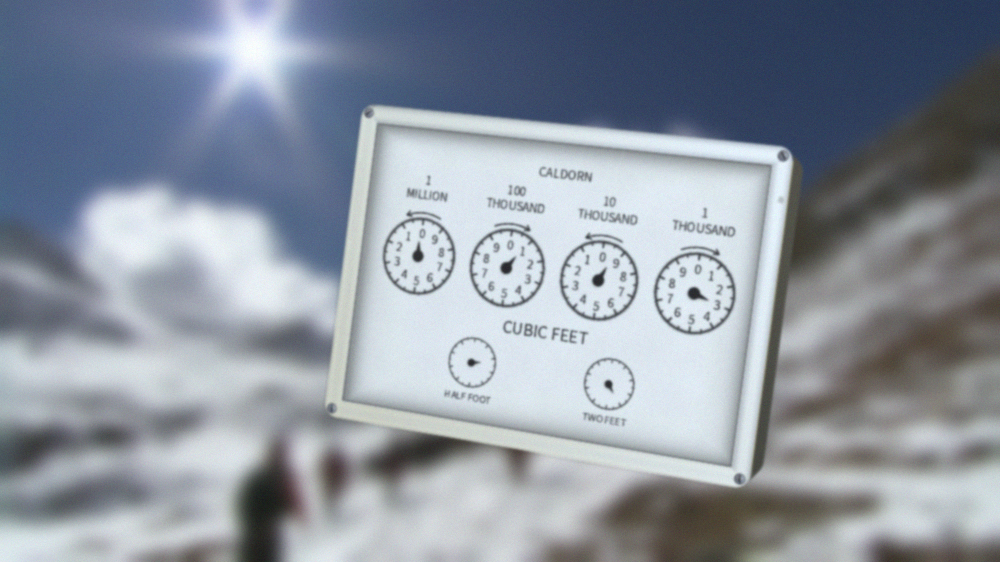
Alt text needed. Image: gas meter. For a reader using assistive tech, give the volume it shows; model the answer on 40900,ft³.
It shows 9300,ft³
